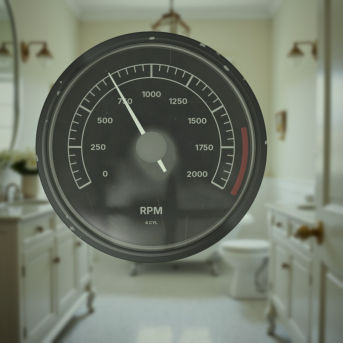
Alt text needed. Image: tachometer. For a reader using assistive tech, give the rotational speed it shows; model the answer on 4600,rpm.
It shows 750,rpm
